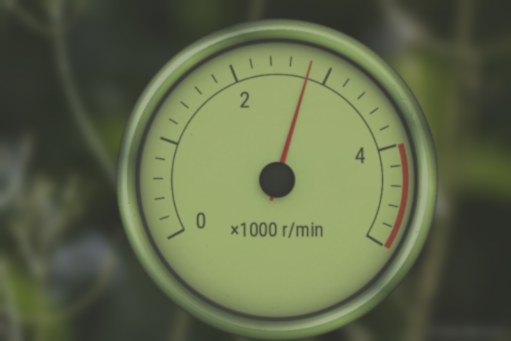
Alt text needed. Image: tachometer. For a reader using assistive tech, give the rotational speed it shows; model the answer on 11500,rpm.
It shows 2800,rpm
